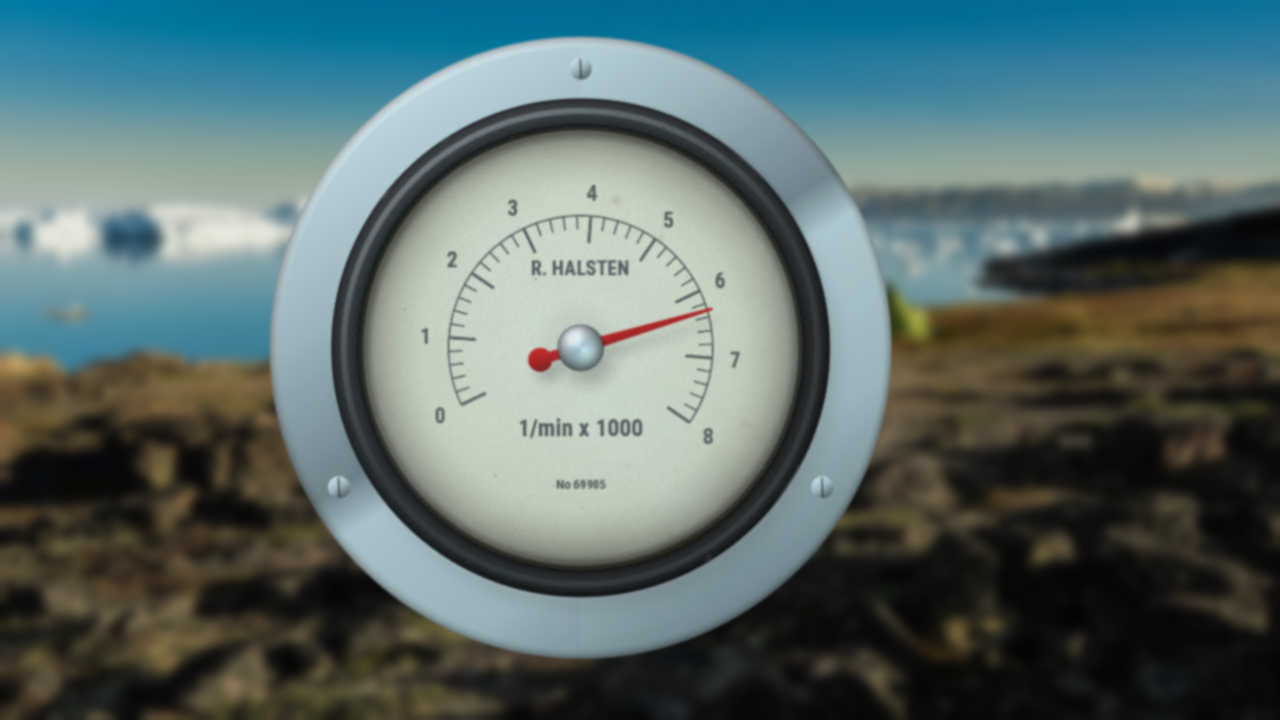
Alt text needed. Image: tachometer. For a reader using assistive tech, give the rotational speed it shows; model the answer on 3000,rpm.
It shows 6300,rpm
